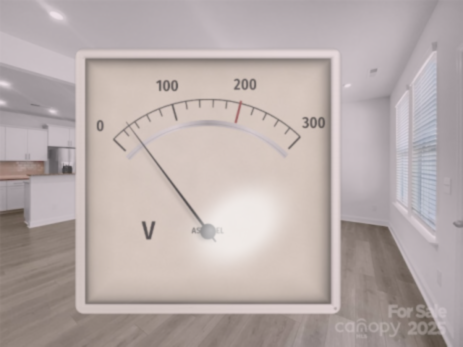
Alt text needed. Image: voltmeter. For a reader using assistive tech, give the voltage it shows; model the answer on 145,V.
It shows 30,V
